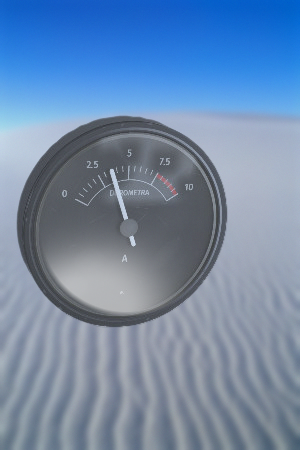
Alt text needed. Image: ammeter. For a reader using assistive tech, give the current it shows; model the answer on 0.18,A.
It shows 3.5,A
